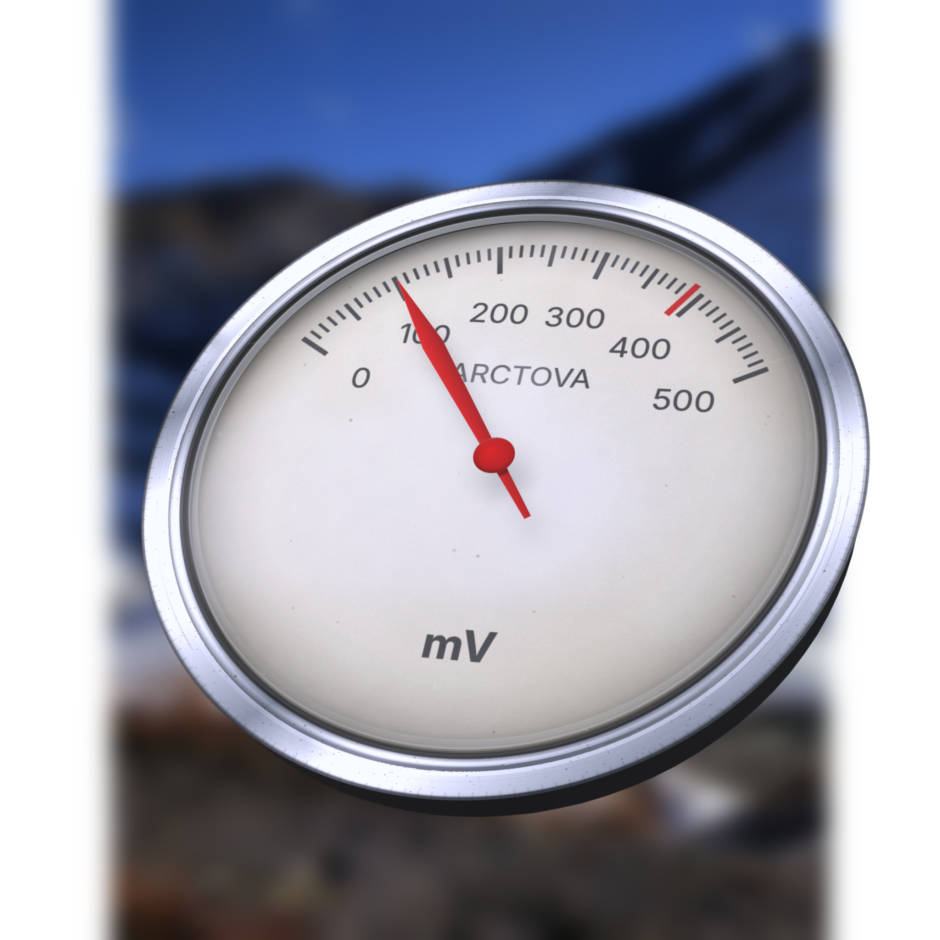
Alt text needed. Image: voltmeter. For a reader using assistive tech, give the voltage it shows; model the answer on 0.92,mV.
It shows 100,mV
